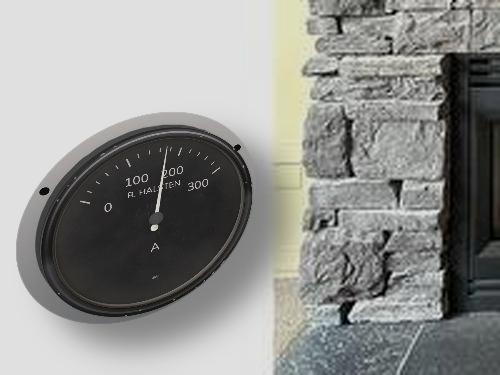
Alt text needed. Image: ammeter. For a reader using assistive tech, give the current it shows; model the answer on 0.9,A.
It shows 170,A
